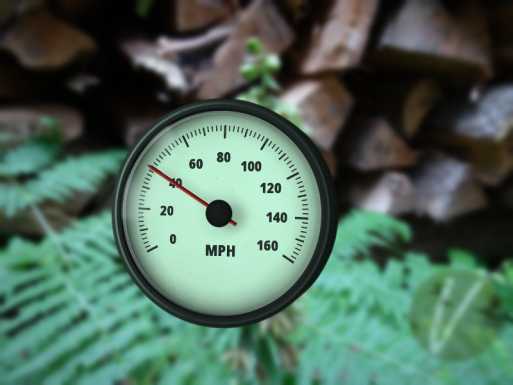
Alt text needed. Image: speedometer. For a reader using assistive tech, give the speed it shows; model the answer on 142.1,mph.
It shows 40,mph
